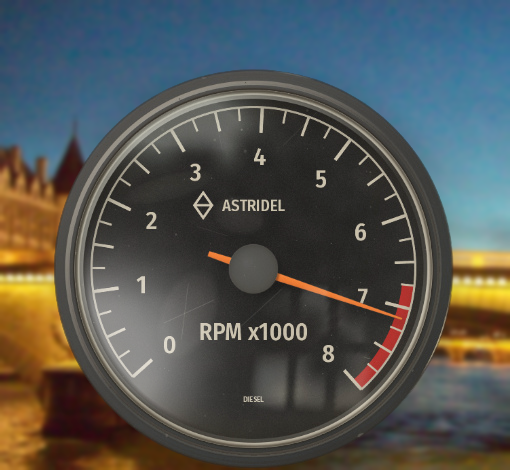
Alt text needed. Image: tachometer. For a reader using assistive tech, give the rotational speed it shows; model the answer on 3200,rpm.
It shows 7125,rpm
